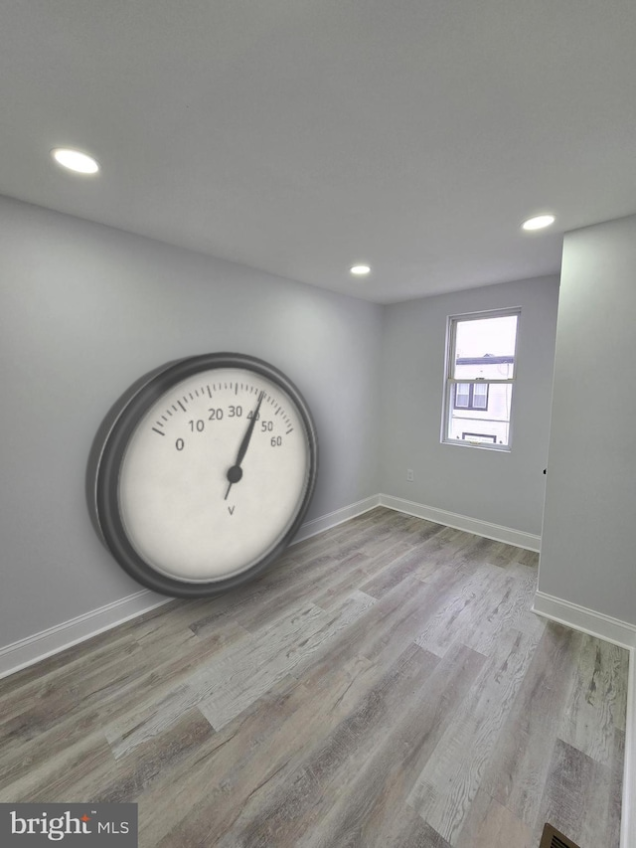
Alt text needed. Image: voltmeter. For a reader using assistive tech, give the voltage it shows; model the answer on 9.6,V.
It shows 40,V
